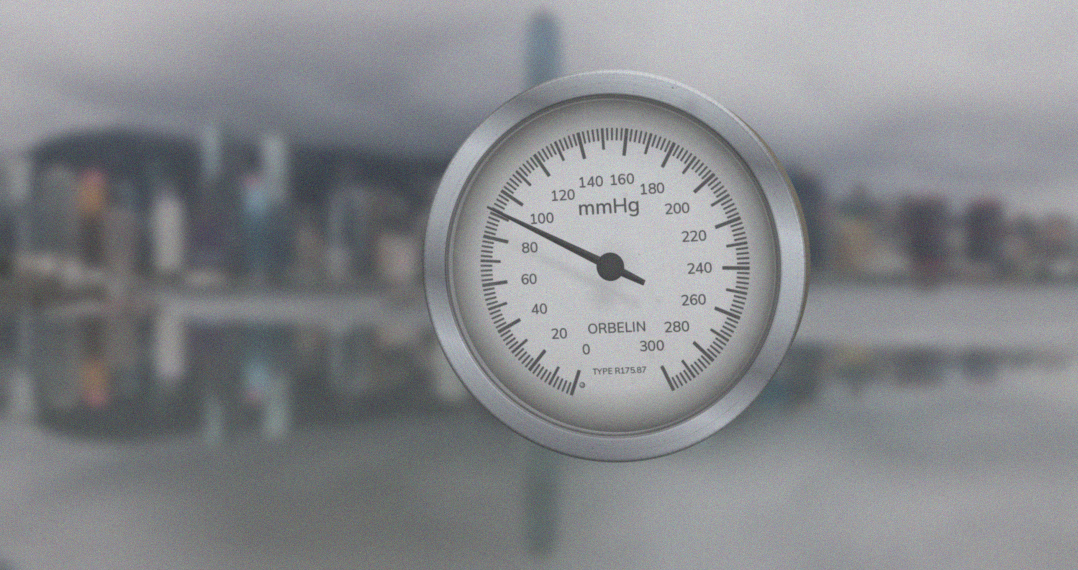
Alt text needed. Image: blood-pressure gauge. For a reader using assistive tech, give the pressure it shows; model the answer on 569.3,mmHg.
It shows 92,mmHg
